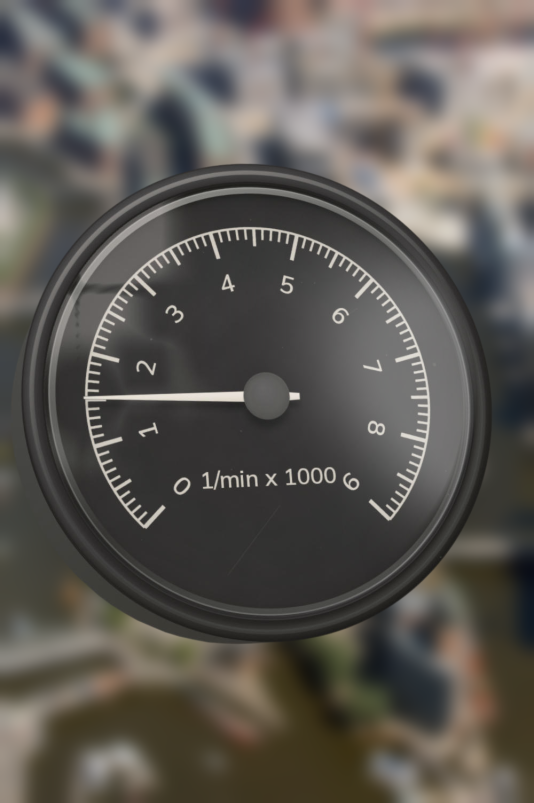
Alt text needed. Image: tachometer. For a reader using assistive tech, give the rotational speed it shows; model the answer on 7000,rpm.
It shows 1500,rpm
